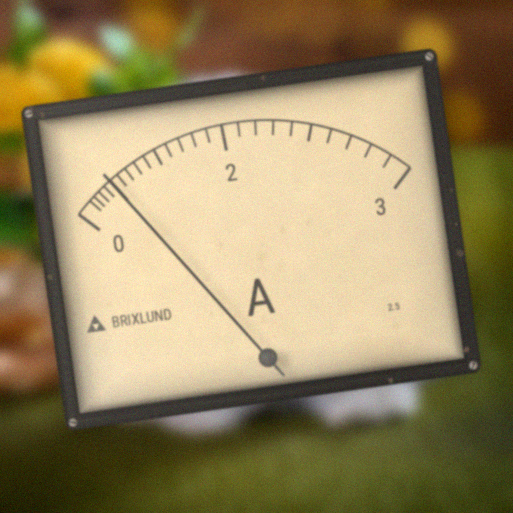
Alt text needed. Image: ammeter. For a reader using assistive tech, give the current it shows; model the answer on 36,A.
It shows 1,A
